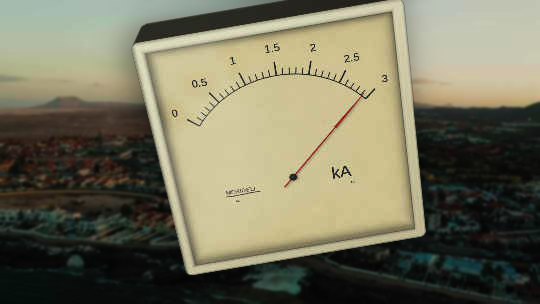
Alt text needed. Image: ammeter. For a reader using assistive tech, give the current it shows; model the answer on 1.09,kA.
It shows 2.9,kA
